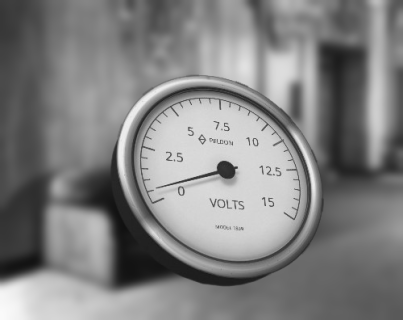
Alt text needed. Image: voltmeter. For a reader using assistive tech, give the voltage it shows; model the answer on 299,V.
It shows 0.5,V
